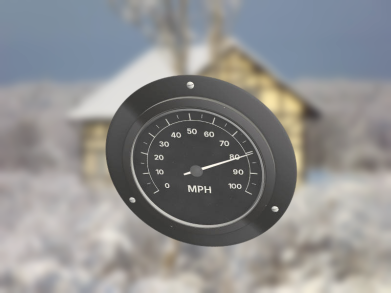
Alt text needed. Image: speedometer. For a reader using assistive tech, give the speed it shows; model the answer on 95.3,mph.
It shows 80,mph
